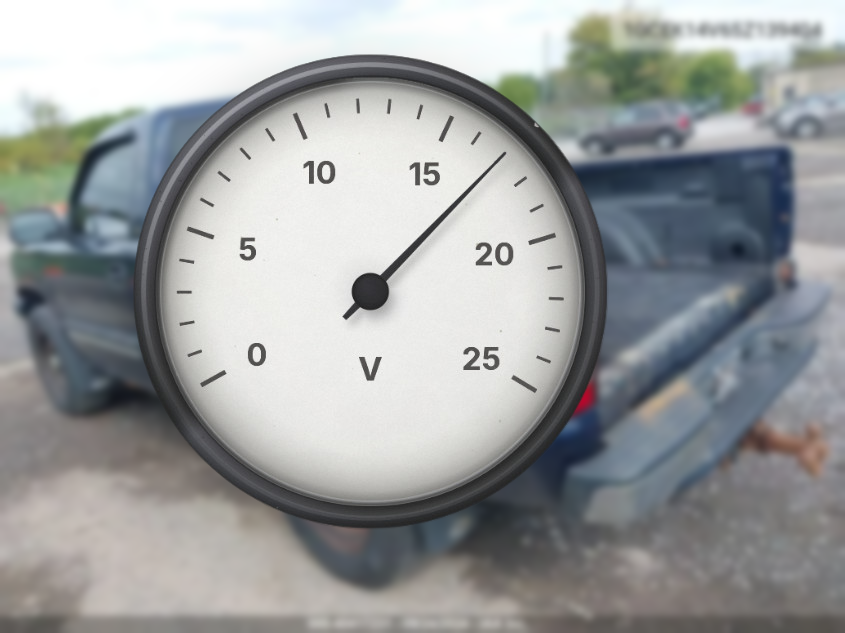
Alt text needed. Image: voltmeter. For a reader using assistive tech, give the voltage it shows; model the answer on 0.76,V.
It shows 17,V
